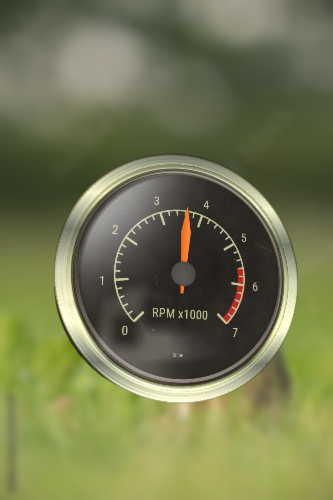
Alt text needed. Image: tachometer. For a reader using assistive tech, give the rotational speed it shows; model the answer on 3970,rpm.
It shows 3600,rpm
